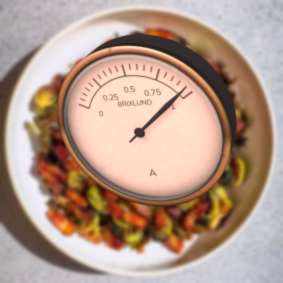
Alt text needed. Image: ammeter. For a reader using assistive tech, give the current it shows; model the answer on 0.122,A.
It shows 0.95,A
